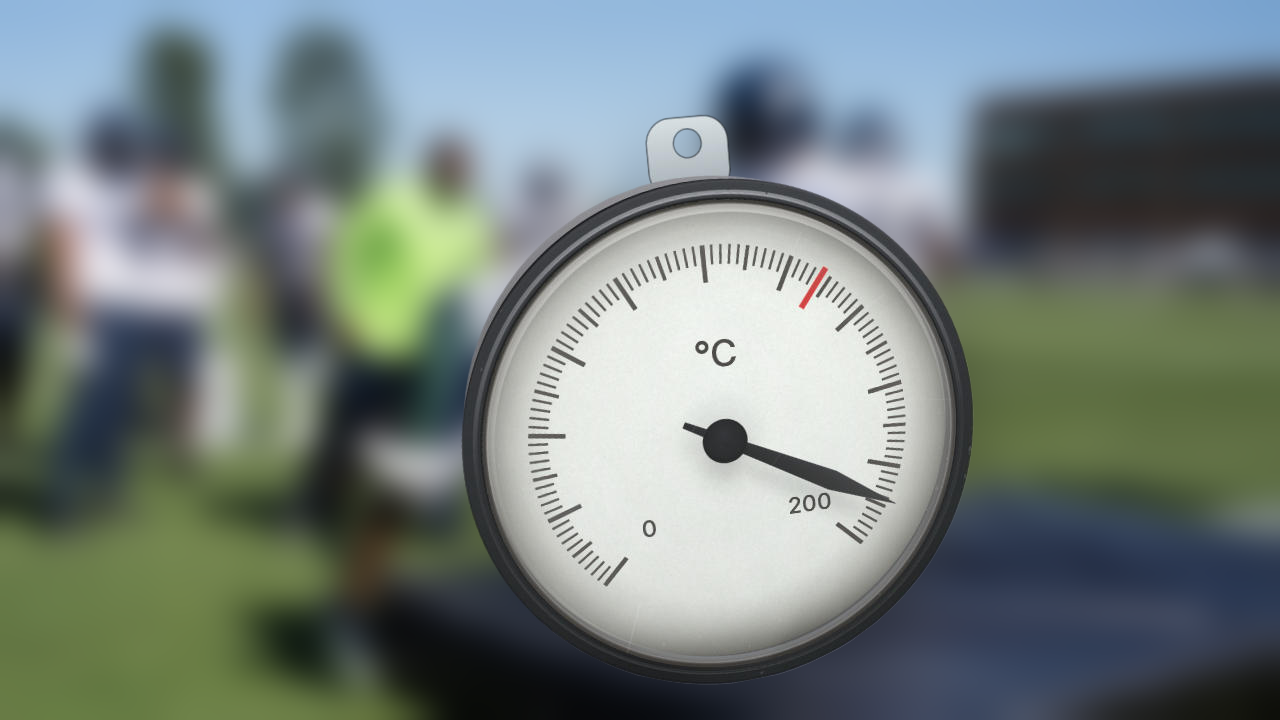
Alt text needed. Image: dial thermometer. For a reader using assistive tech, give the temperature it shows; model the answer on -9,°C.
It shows 188,°C
